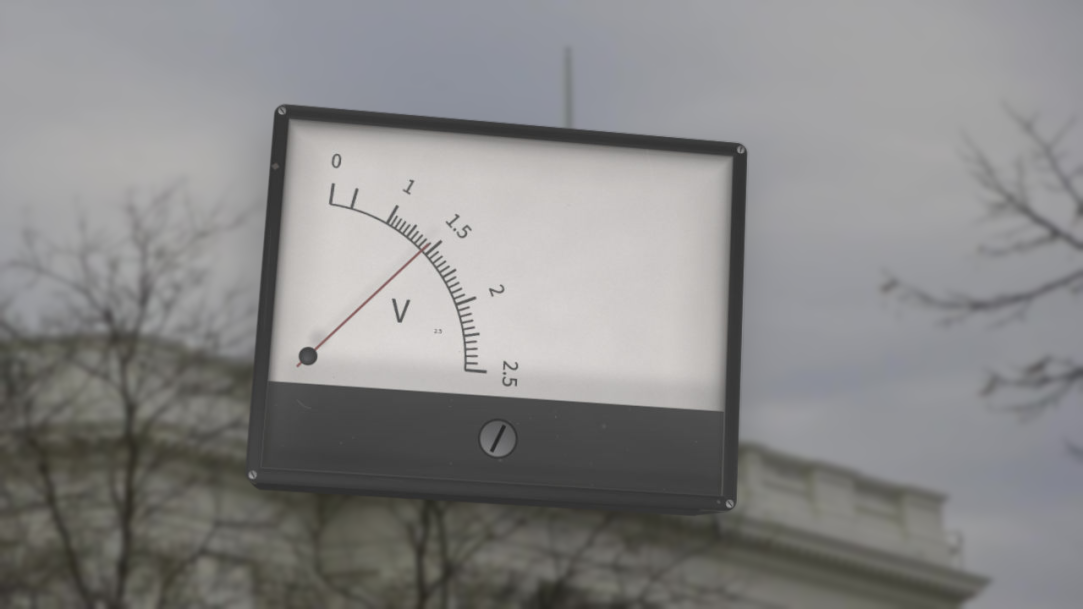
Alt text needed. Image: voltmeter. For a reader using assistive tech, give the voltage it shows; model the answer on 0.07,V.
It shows 1.45,V
